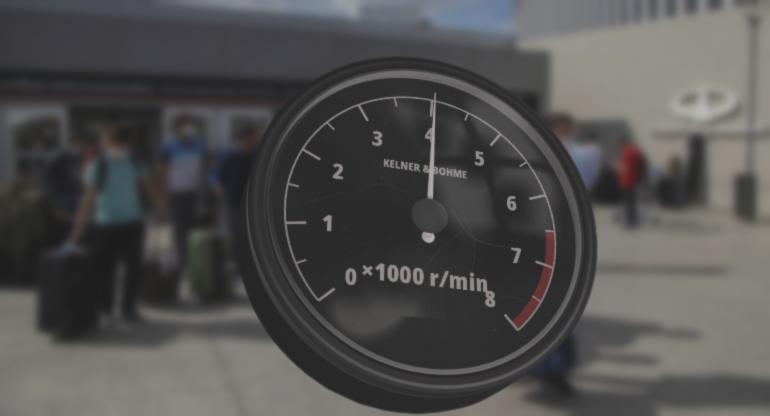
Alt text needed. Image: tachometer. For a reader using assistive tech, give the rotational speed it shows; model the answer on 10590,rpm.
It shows 4000,rpm
